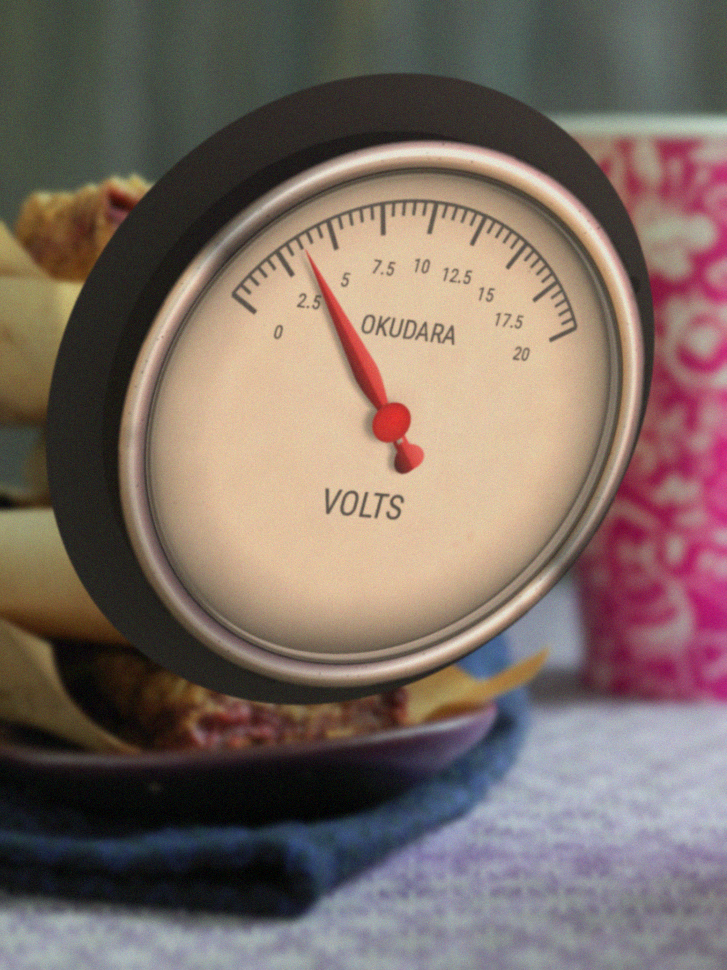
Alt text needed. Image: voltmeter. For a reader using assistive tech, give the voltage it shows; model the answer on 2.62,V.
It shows 3.5,V
